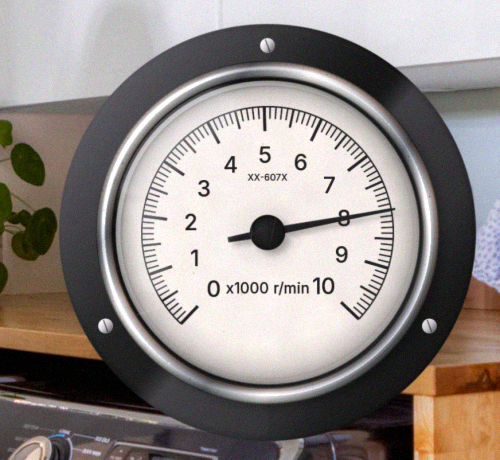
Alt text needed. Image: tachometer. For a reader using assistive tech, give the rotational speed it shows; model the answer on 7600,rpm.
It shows 8000,rpm
